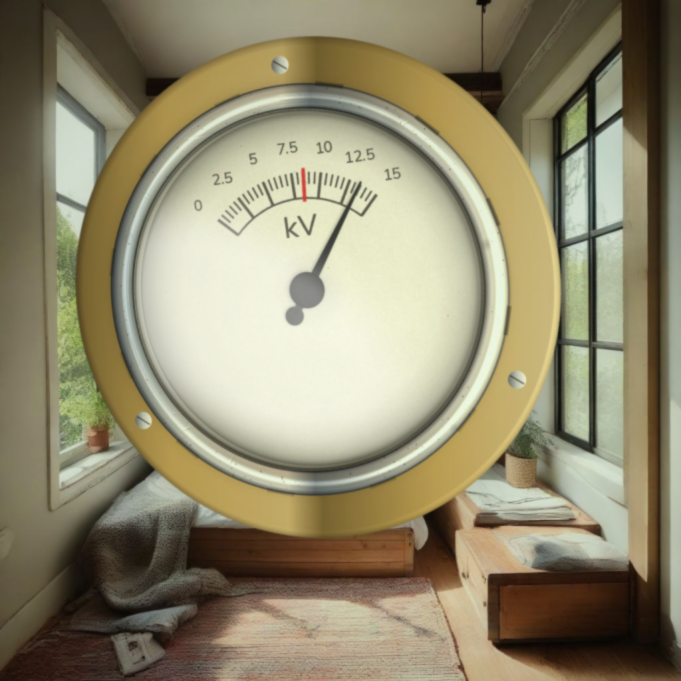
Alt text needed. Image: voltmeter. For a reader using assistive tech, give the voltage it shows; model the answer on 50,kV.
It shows 13.5,kV
